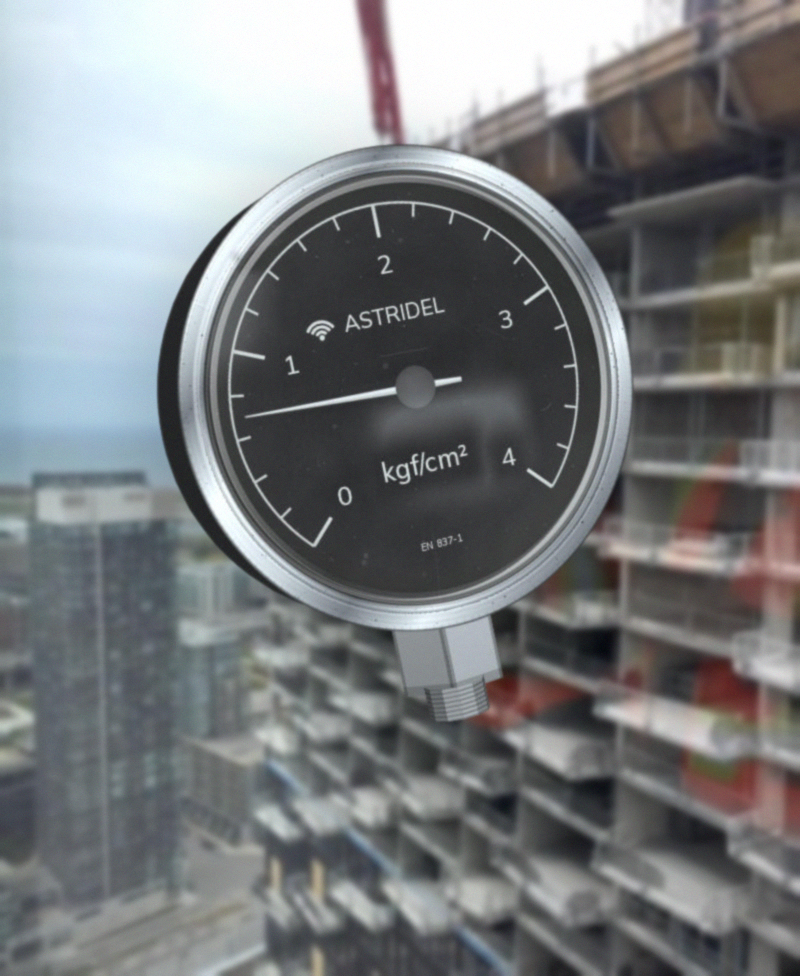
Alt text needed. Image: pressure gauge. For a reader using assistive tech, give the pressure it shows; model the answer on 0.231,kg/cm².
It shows 0.7,kg/cm²
